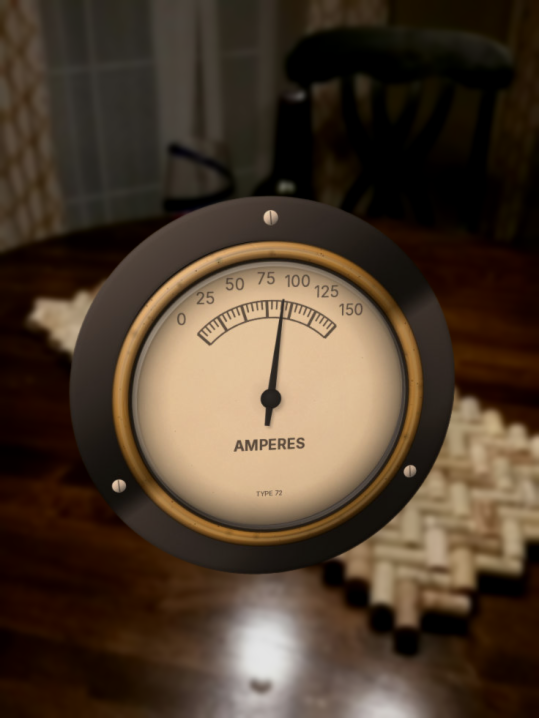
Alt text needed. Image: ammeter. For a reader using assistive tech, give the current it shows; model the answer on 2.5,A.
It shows 90,A
